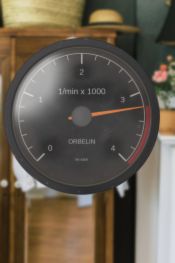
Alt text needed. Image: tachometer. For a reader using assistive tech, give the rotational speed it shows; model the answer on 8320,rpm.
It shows 3200,rpm
